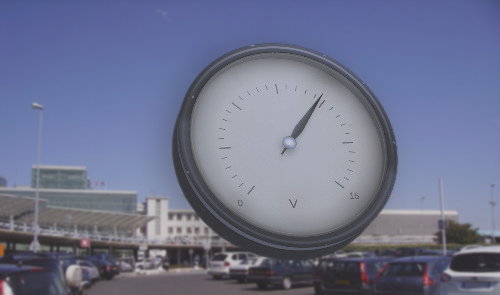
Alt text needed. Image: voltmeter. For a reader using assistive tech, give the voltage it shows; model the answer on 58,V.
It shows 9.75,V
